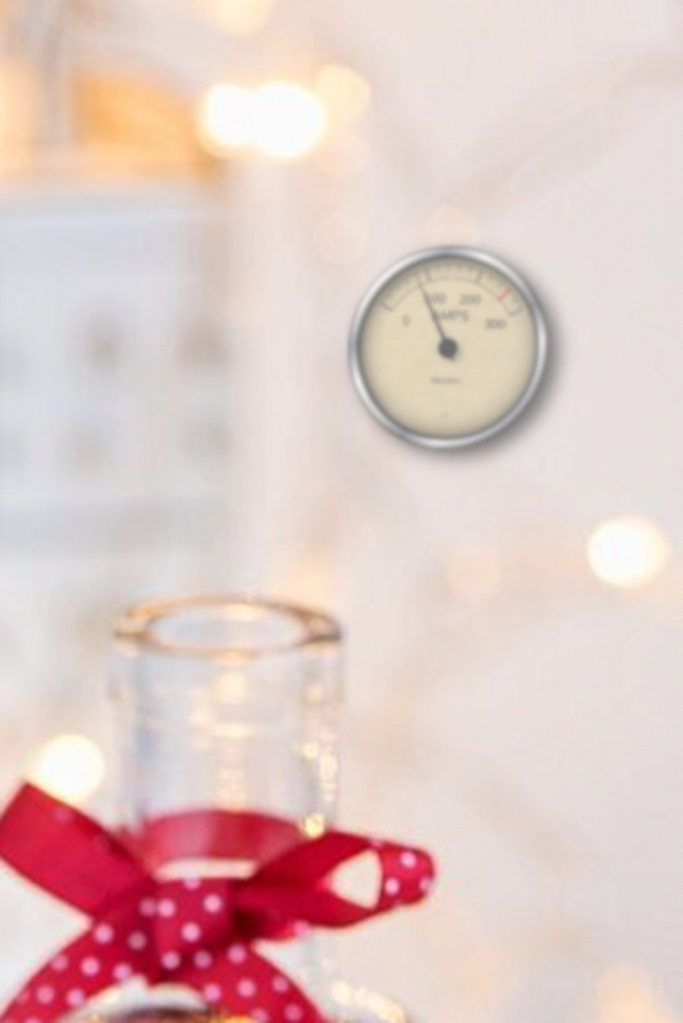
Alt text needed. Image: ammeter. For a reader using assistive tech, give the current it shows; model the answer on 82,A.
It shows 80,A
